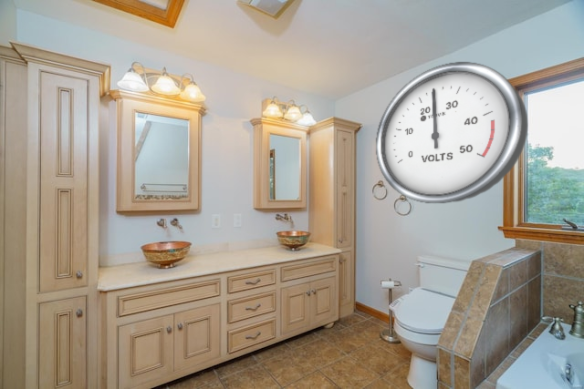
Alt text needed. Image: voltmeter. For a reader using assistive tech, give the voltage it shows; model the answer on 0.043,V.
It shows 24,V
